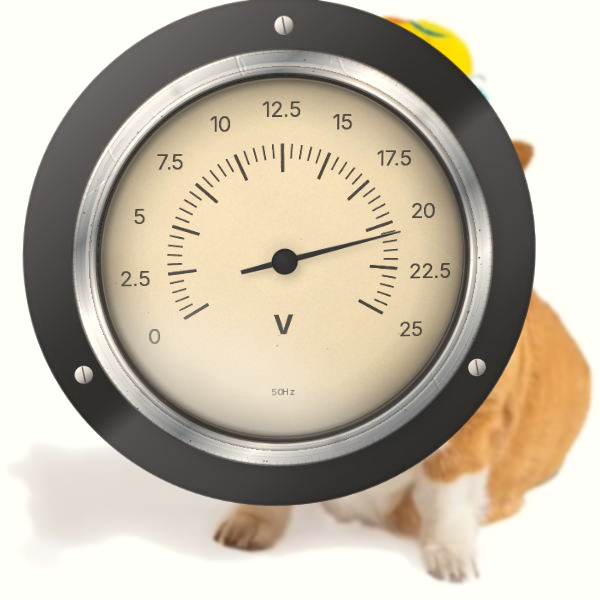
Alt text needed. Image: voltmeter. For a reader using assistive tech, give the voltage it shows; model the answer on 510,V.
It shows 20.5,V
